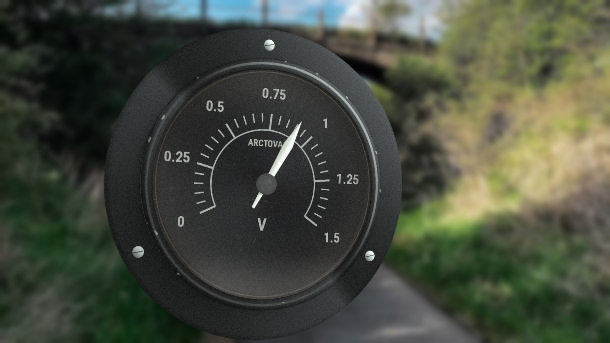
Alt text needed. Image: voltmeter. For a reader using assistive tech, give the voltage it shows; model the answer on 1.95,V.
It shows 0.9,V
